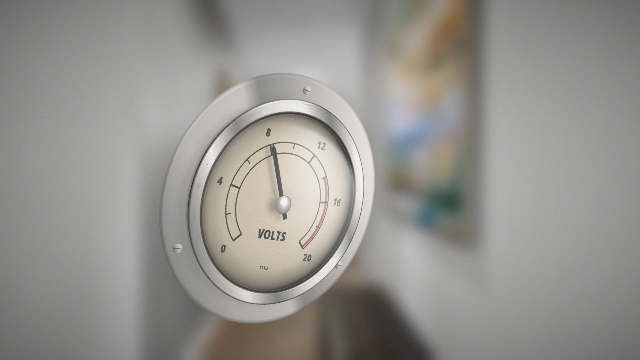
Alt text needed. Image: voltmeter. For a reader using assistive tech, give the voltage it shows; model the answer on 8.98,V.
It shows 8,V
